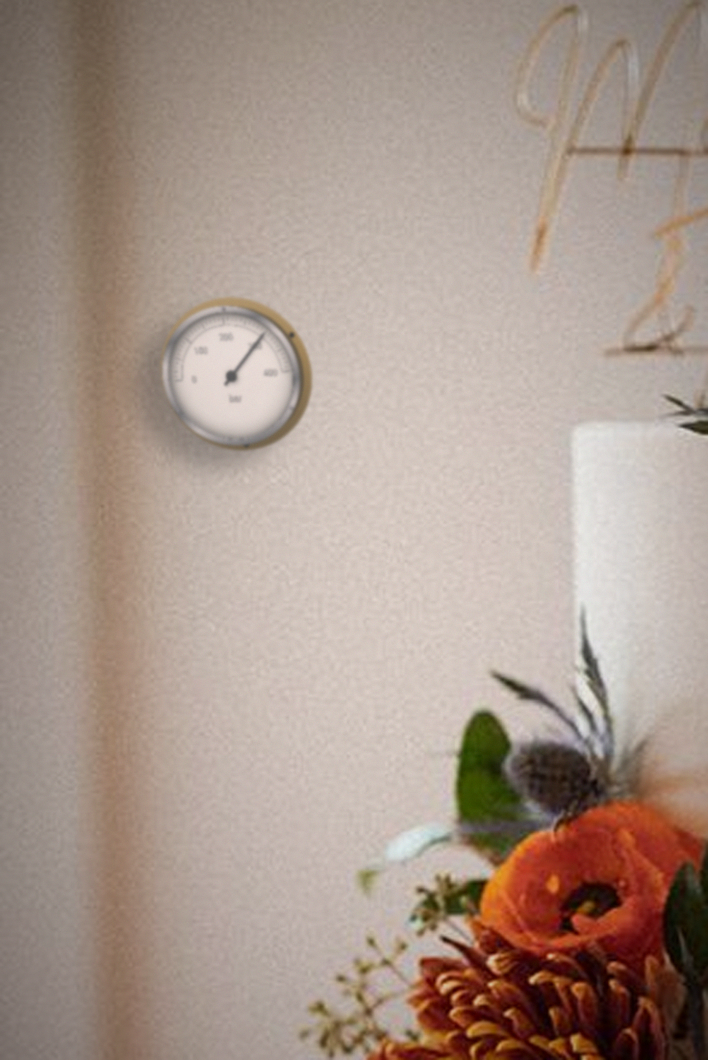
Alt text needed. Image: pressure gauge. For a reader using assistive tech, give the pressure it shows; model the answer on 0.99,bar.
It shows 300,bar
